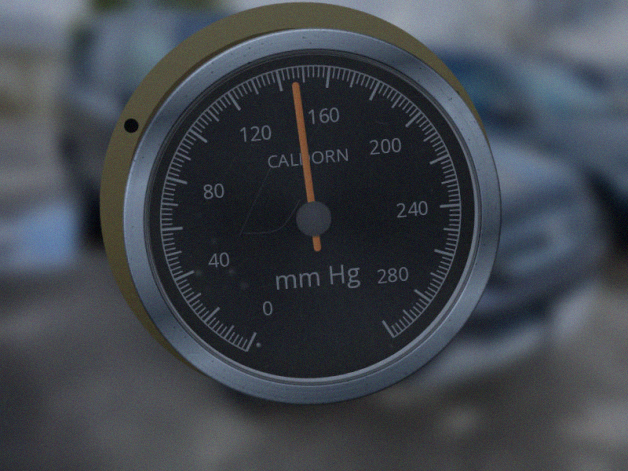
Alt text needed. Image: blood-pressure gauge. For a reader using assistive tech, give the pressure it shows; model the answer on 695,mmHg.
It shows 146,mmHg
